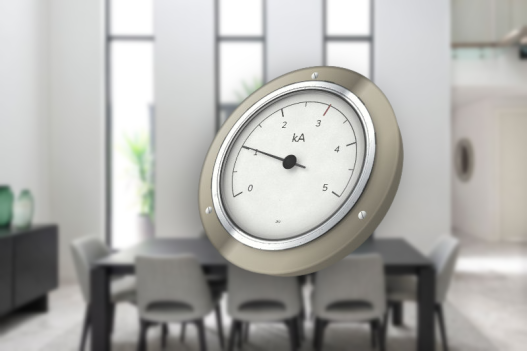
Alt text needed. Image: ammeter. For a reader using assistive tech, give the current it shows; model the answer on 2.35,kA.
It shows 1,kA
